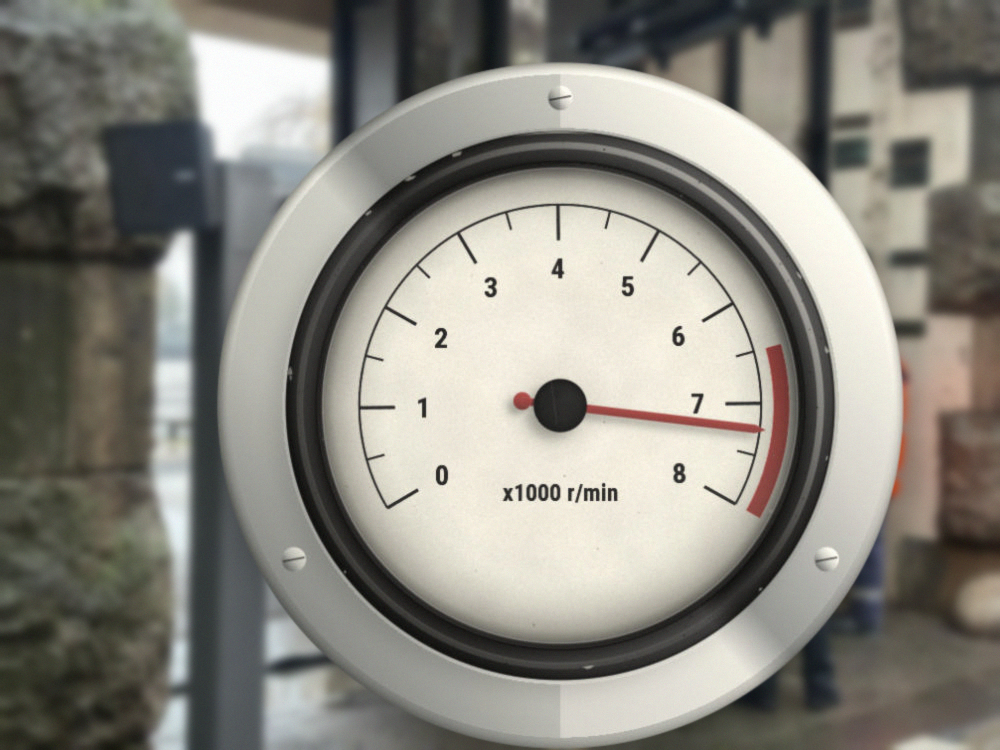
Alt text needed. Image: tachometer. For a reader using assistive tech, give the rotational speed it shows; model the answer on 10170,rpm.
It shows 7250,rpm
